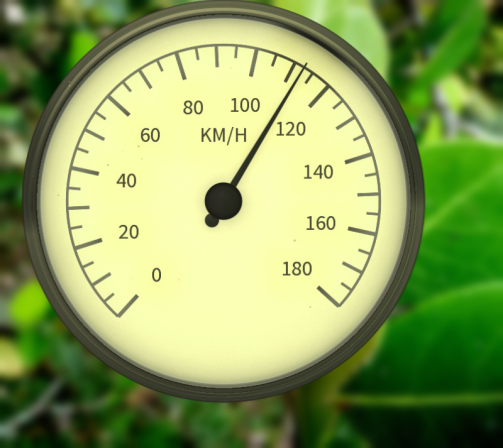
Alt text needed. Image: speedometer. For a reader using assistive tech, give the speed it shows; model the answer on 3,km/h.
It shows 112.5,km/h
